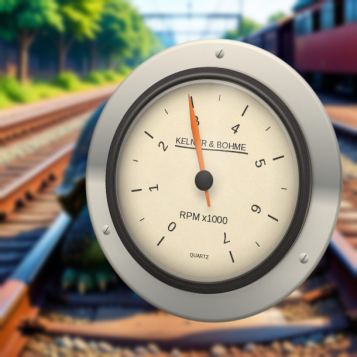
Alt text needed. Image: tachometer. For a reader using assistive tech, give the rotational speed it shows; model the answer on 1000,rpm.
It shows 3000,rpm
